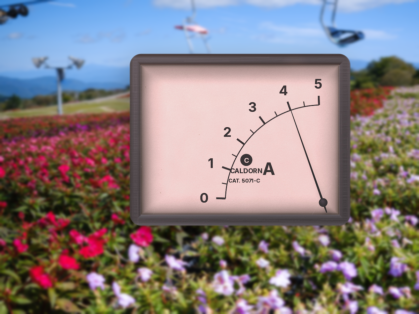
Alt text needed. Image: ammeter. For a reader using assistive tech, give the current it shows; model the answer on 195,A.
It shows 4,A
